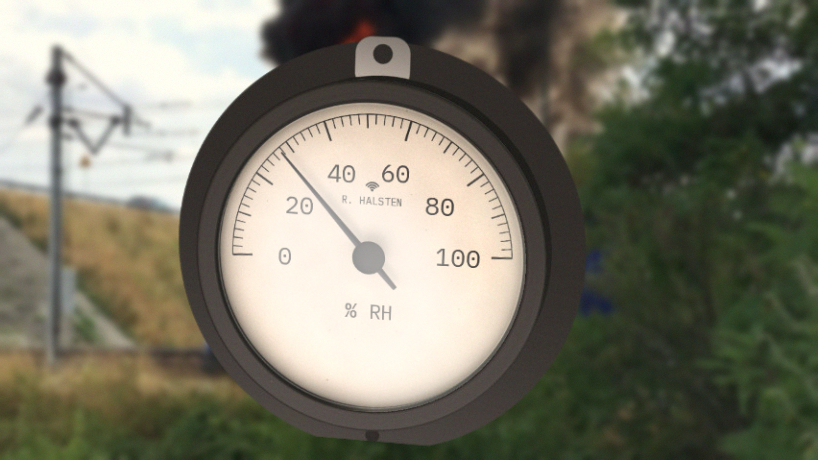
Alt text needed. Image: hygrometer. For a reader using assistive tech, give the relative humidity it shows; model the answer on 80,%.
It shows 28,%
